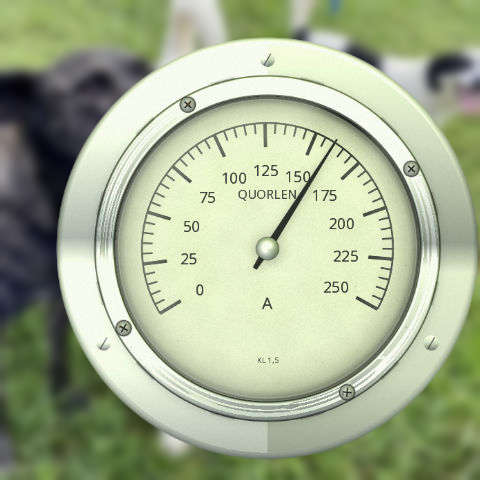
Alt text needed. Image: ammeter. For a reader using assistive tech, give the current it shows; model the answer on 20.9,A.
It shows 160,A
